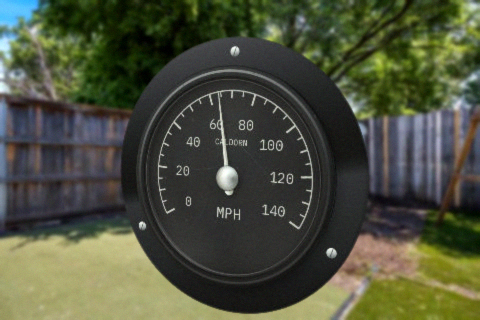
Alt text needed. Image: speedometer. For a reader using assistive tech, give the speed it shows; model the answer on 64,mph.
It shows 65,mph
